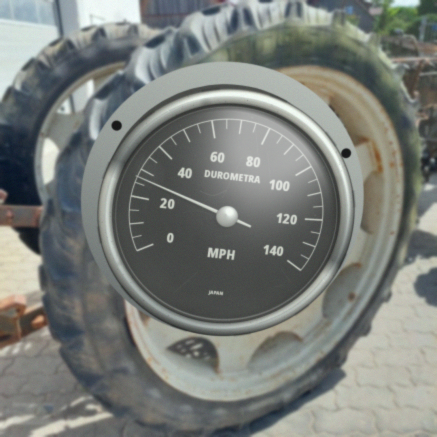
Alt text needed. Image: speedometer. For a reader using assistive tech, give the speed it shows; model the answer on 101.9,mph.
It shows 27.5,mph
